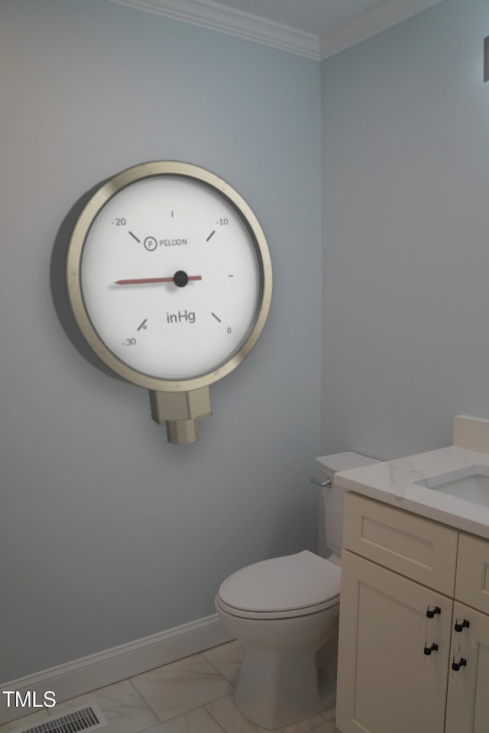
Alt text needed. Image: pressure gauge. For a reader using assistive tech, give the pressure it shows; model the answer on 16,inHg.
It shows -25,inHg
